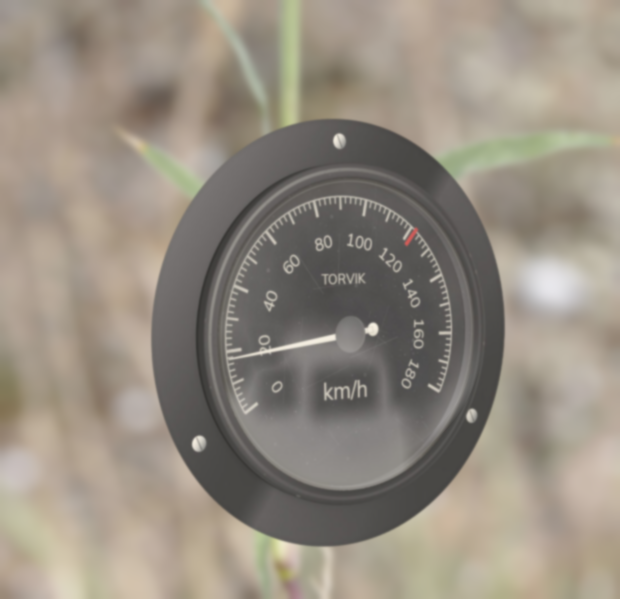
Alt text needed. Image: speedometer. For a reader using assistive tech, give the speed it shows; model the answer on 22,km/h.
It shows 18,km/h
